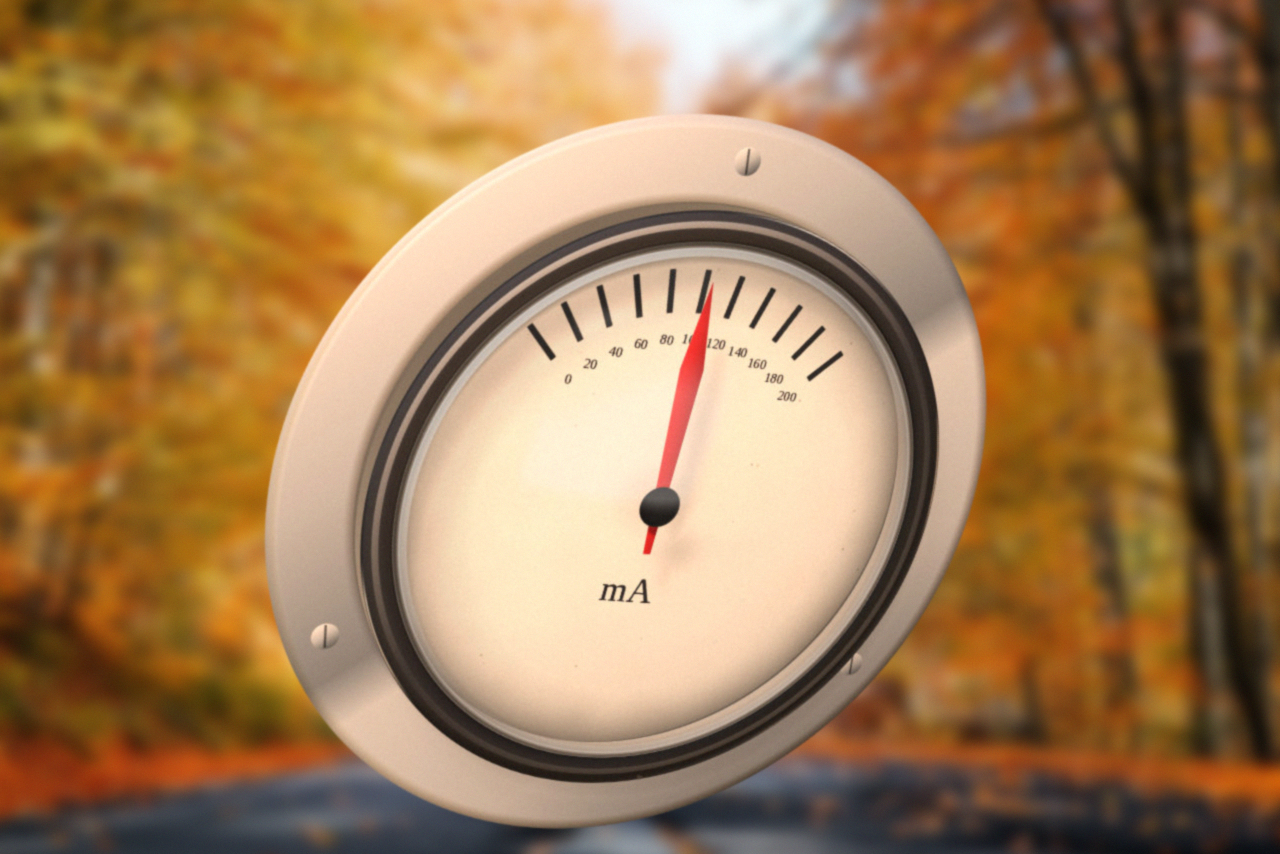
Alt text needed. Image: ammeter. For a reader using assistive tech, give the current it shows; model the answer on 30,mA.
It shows 100,mA
